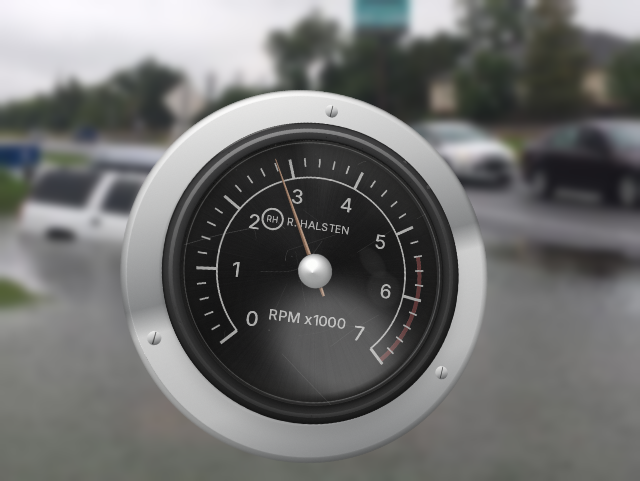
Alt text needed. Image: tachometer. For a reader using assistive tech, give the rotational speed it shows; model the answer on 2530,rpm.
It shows 2800,rpm
